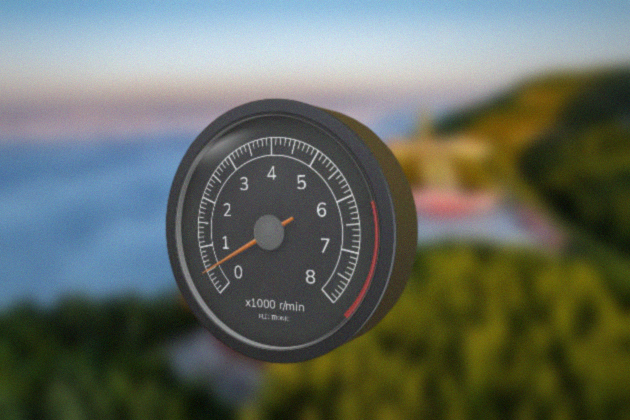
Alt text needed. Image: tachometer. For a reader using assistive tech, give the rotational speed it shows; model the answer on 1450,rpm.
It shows 500,rpm
